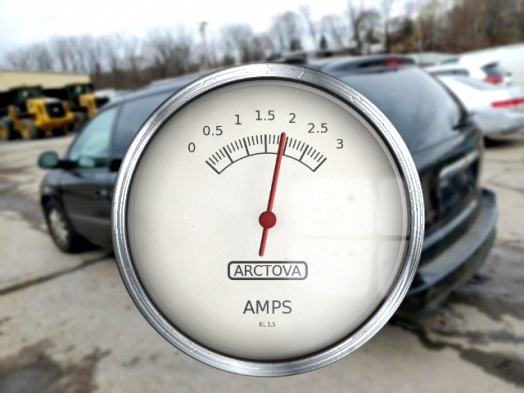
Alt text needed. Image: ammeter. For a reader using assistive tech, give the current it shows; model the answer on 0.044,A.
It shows 1.9,A
